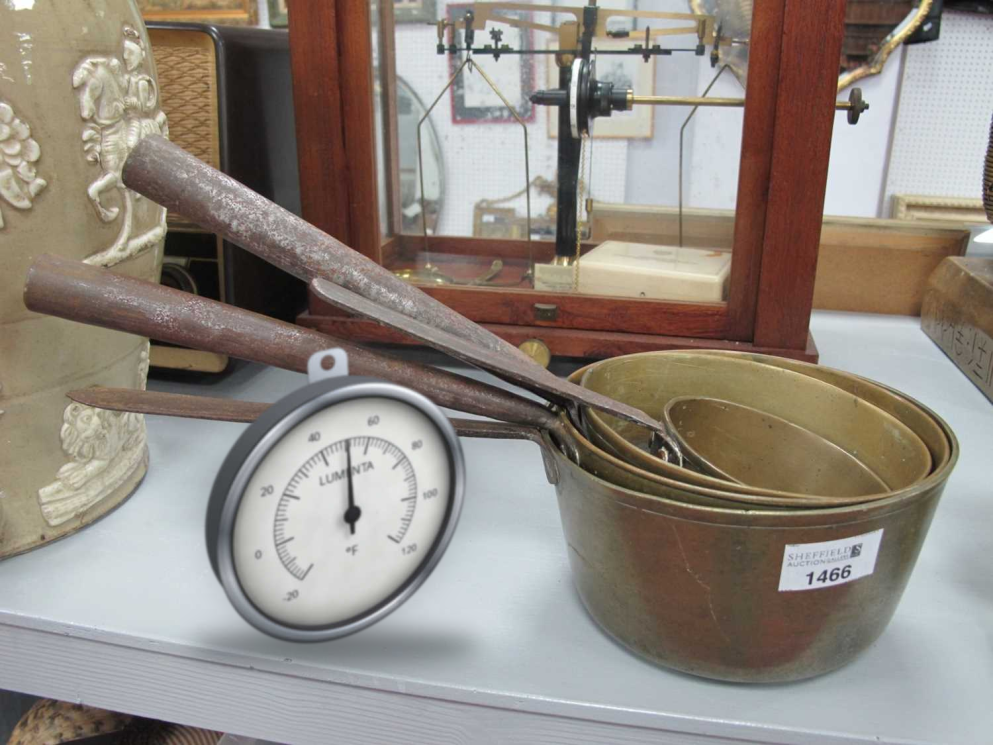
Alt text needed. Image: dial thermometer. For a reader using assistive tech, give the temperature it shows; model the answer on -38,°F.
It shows 50,°F
